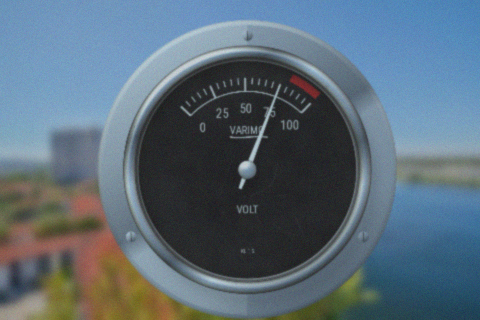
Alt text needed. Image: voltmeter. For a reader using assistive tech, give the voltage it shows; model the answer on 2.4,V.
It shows 75,V
